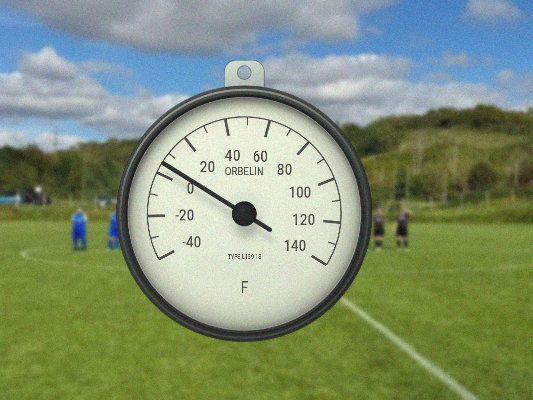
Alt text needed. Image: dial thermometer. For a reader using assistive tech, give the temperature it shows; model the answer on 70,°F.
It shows 5,°F
